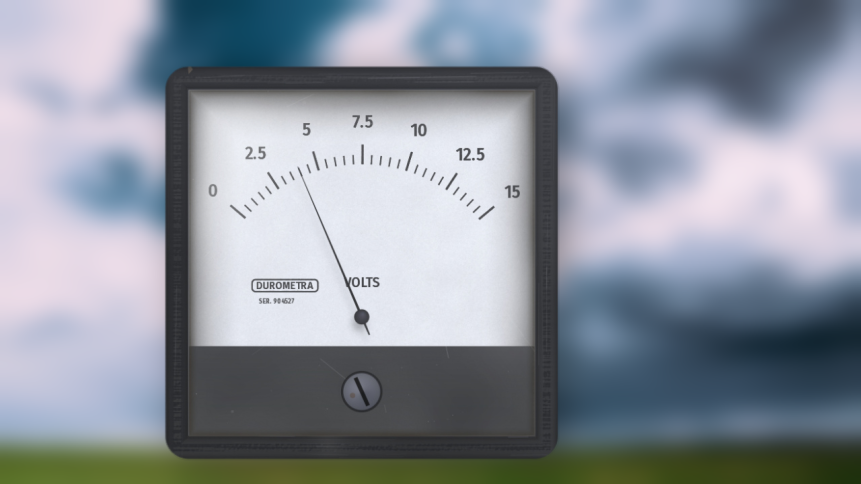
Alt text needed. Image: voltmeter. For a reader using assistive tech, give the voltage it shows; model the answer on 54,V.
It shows 4,V
